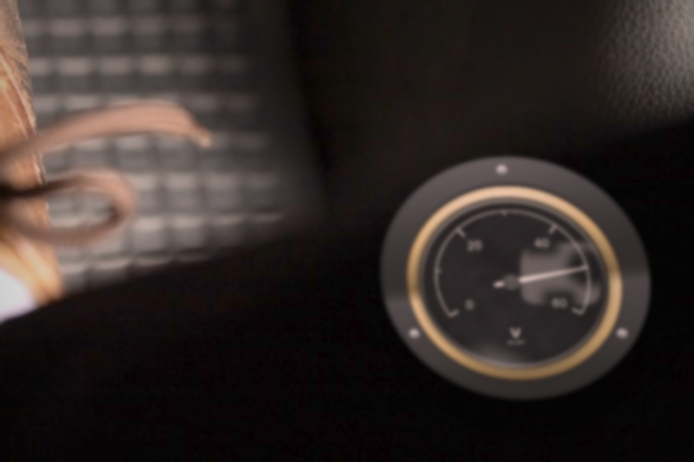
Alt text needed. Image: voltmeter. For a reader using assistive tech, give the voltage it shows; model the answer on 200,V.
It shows 50,V
